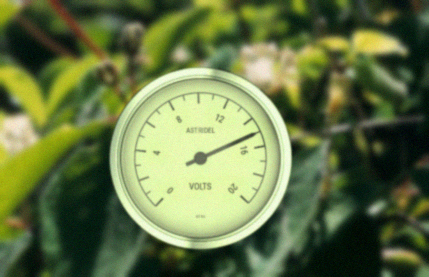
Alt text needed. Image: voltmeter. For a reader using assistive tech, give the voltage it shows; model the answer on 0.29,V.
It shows 15,V
